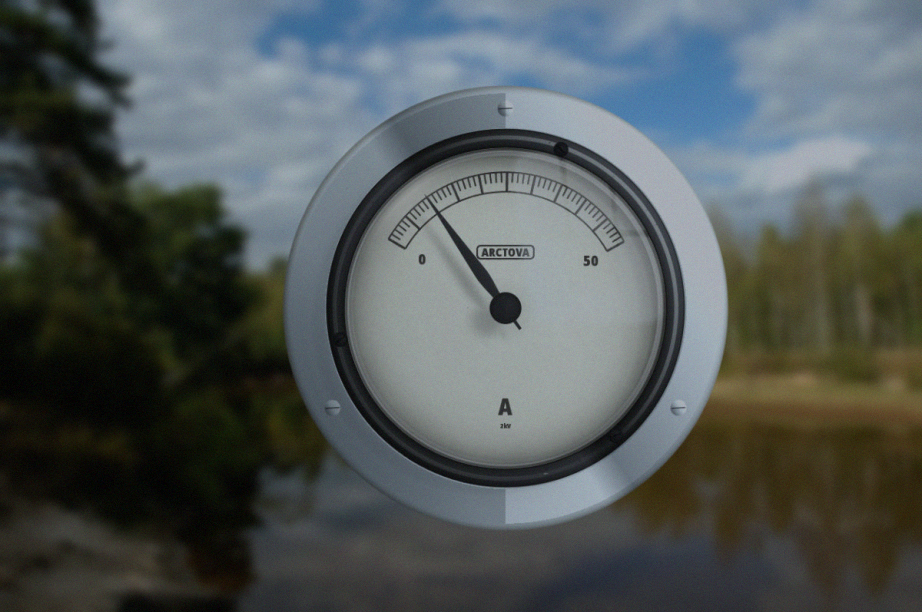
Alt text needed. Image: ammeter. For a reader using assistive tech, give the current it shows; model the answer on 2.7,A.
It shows 10,A
